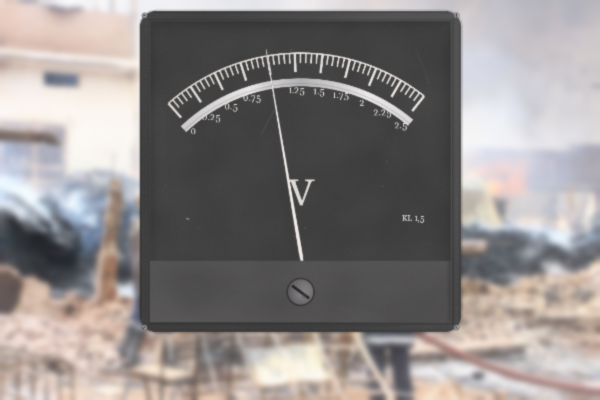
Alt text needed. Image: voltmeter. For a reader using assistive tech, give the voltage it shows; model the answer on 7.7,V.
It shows 1,V
